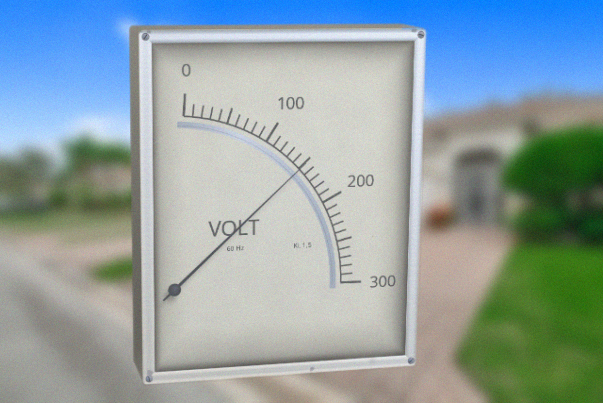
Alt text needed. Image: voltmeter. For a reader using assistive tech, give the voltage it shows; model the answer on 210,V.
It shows 150,V
